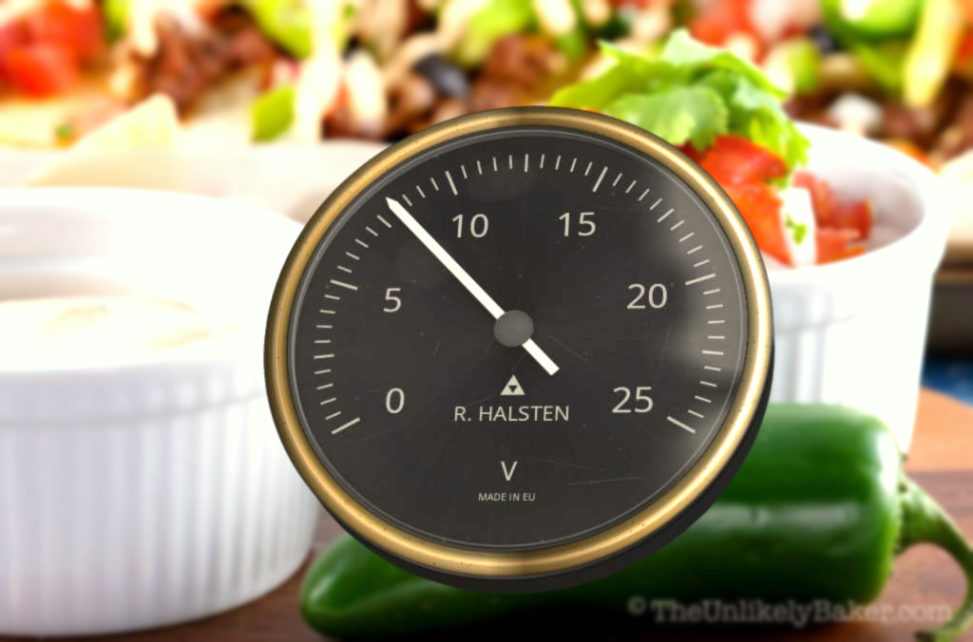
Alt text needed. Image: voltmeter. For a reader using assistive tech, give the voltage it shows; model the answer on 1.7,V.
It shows 8,V
